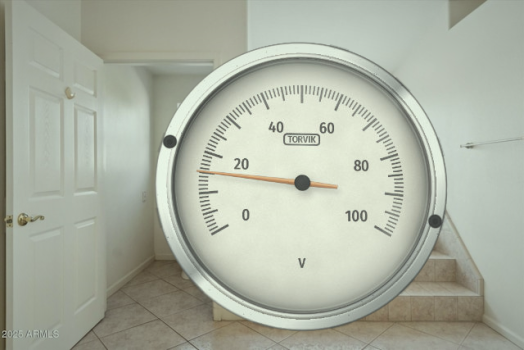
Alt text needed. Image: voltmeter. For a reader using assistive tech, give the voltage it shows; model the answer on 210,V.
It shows 15,V
